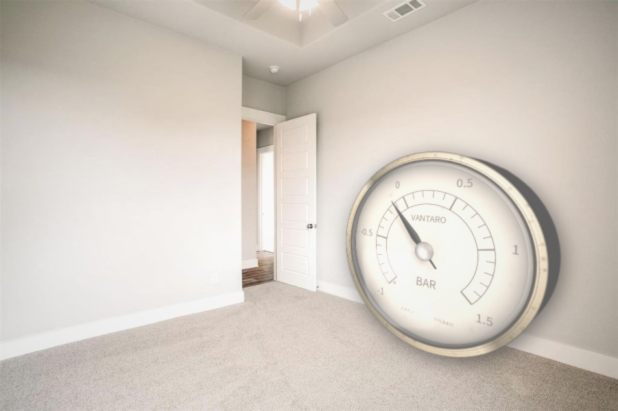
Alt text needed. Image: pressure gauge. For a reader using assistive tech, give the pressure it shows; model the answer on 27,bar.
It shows -0.1,bar
